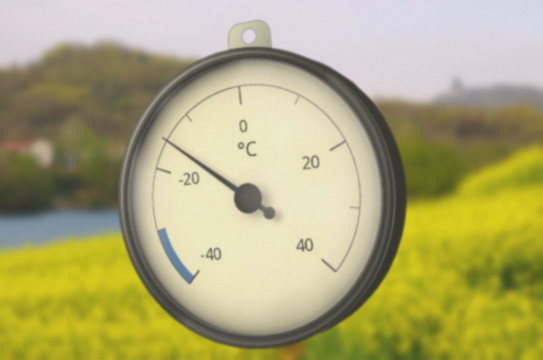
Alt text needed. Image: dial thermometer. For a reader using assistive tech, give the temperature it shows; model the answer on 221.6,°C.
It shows -15,°C
